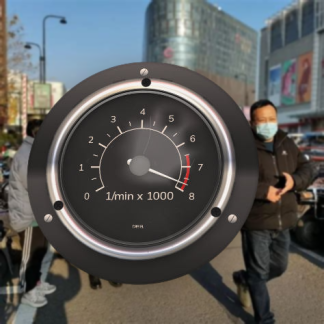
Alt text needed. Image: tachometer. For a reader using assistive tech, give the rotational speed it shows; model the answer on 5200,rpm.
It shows 7750,rpm
